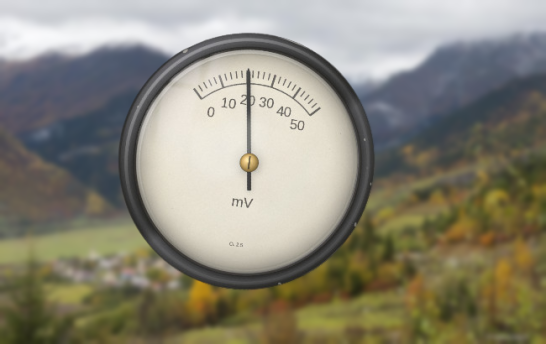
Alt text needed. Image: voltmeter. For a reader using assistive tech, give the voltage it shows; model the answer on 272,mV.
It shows 20,mV
